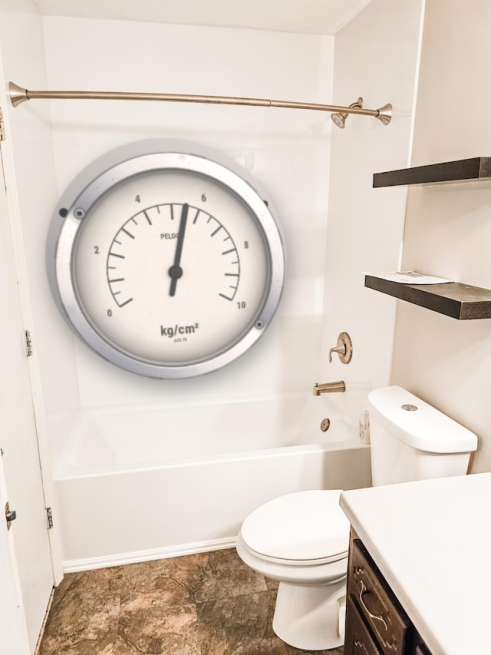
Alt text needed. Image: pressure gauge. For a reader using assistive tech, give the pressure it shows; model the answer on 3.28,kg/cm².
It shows 5.5,kg/cm²
